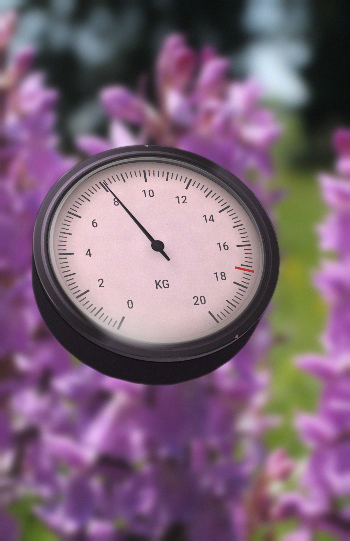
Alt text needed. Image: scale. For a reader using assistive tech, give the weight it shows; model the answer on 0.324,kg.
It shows 8,kg
